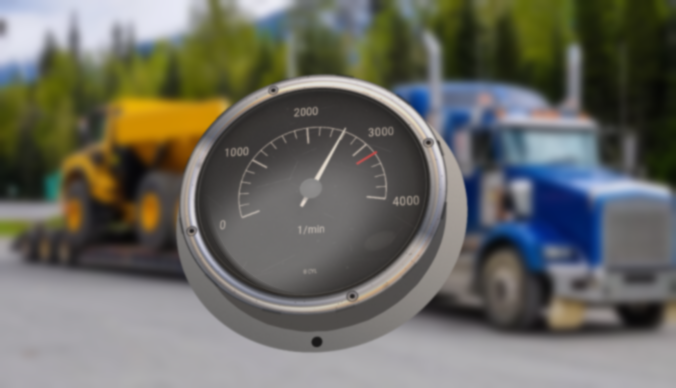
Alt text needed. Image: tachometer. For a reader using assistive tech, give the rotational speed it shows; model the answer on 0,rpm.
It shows 2600,rpm
